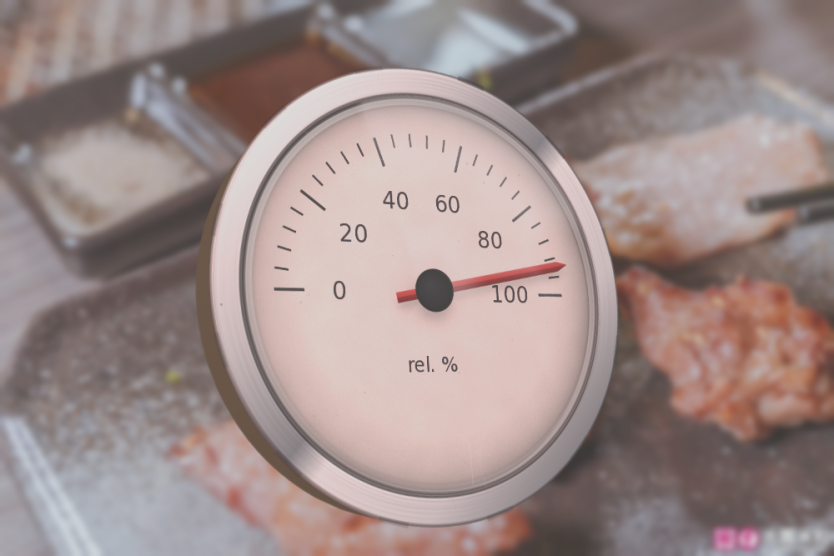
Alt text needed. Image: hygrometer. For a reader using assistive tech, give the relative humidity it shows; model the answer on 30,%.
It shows 94,%
